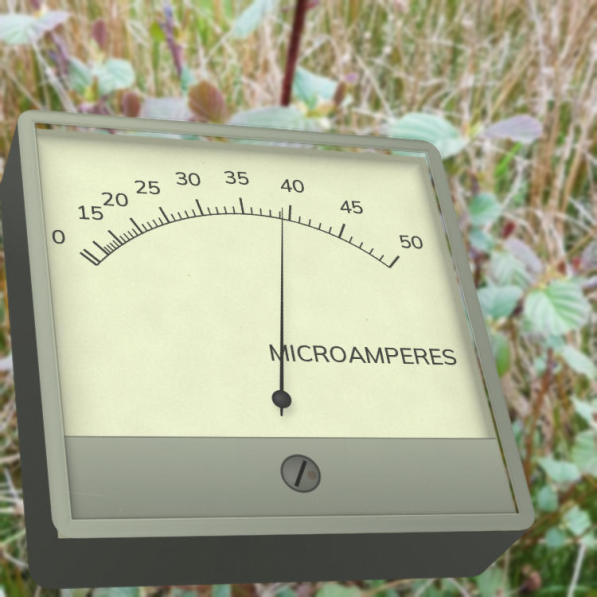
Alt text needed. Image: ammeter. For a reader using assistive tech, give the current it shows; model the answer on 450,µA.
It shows 39,µA
